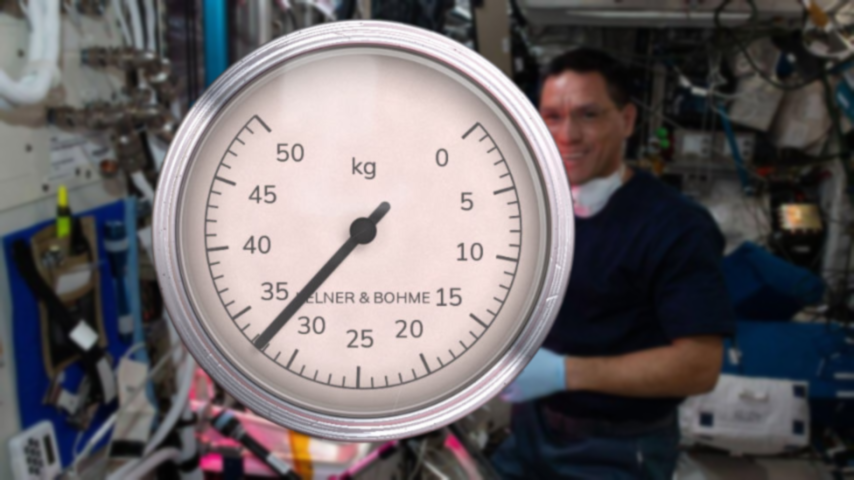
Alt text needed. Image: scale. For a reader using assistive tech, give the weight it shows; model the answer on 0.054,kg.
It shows 32.5,kg
